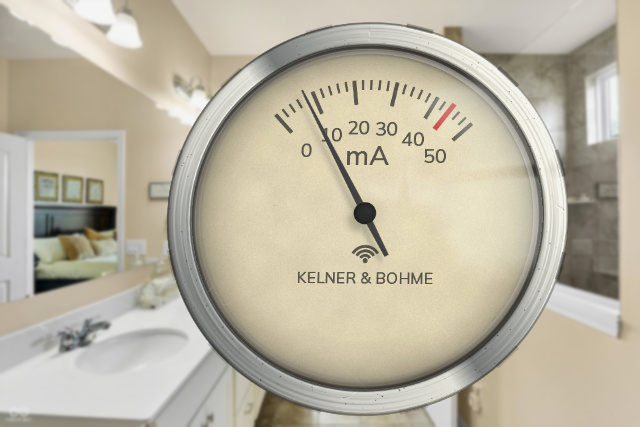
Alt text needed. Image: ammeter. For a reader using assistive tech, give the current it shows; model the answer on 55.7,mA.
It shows 8,mA
